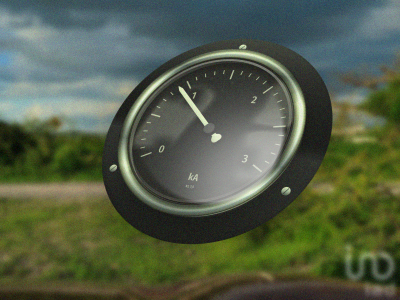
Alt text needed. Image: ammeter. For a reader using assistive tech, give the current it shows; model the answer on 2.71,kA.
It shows 0.9,kA
